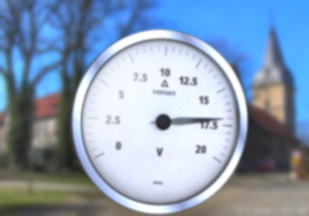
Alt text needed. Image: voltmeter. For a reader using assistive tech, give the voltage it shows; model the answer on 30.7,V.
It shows 17,V
